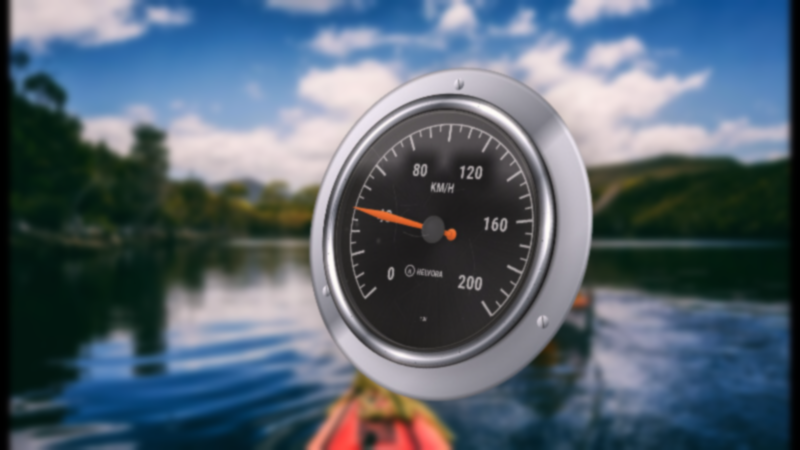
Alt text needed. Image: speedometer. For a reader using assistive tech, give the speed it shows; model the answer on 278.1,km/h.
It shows 40,km/h
